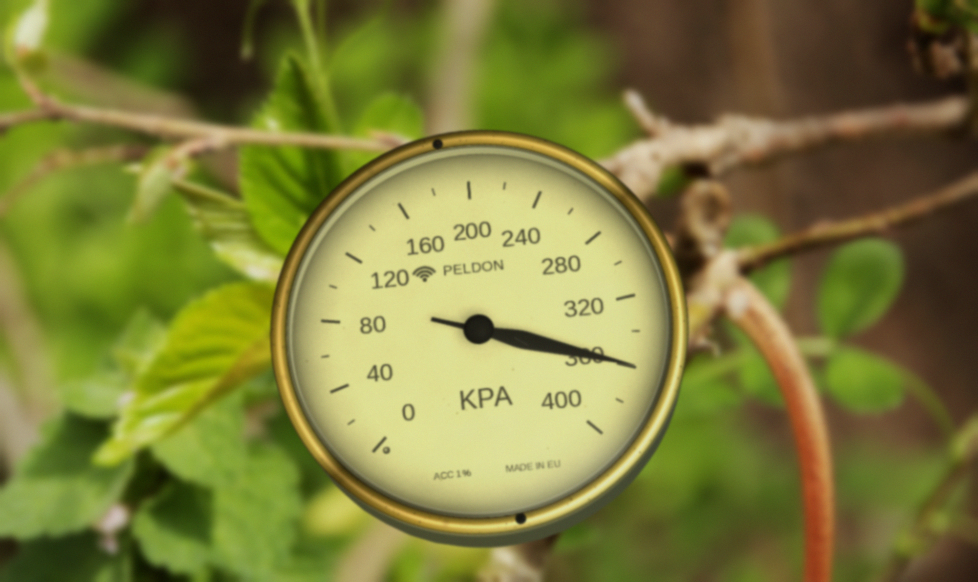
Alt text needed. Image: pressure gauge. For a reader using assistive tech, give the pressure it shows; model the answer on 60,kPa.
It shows 360,kPa
